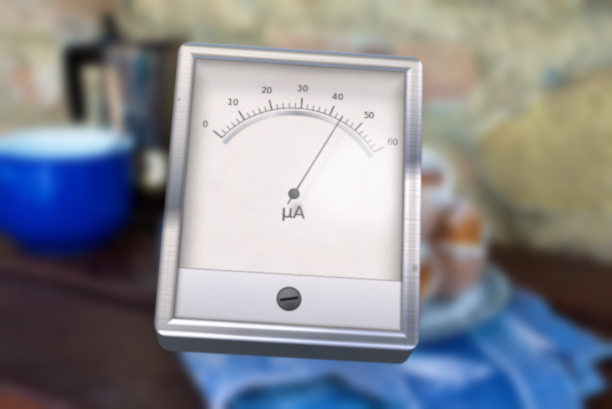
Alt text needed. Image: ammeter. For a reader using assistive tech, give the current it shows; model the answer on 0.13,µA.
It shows 44,µA
